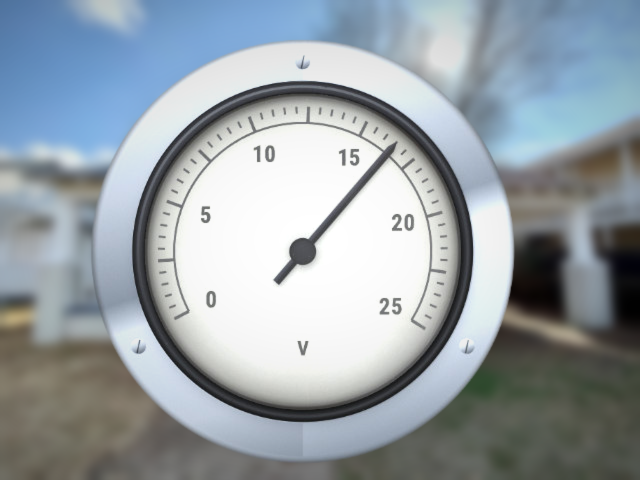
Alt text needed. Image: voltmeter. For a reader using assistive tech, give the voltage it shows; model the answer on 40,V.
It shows 16.5,V
